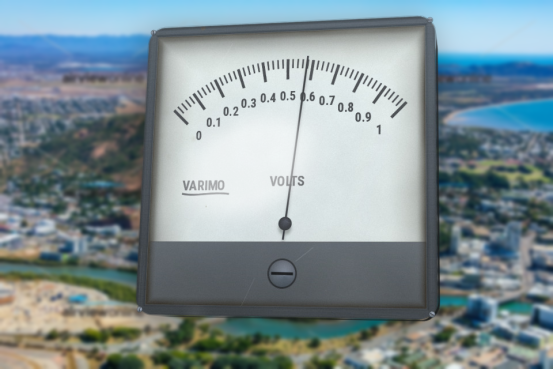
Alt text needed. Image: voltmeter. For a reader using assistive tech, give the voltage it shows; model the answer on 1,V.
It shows 0.58,V
